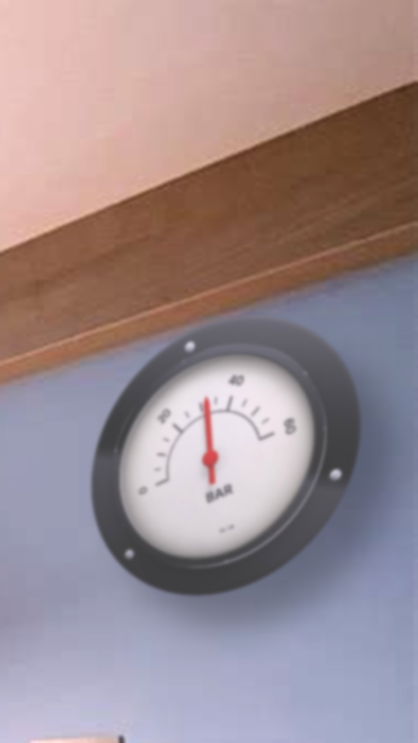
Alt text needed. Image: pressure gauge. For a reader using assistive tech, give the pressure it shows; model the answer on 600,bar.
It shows 32.5,bar
